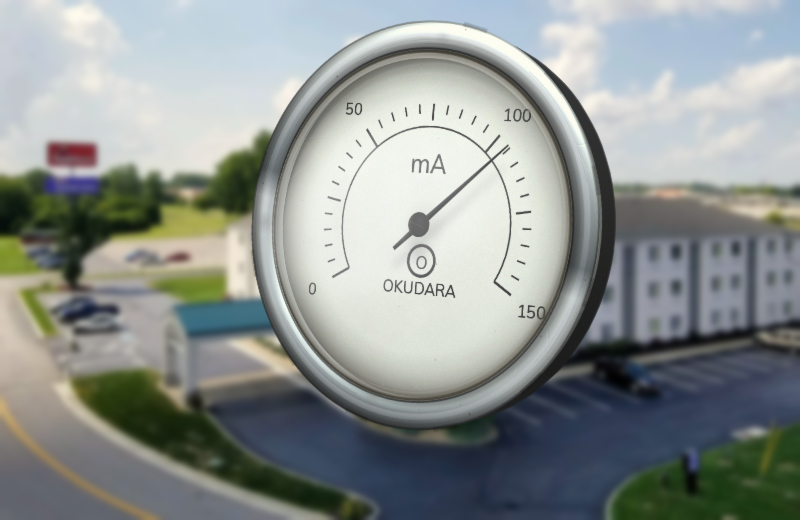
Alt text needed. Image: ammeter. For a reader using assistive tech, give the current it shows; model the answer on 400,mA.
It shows 105,mA
